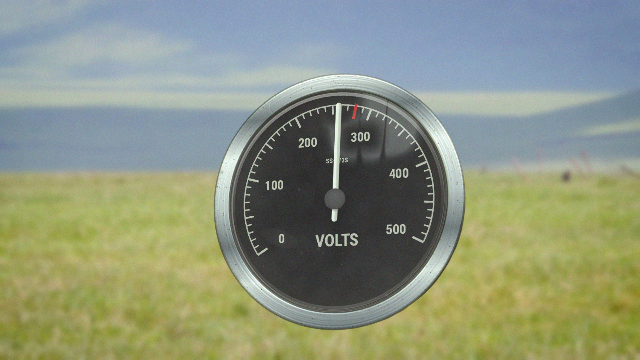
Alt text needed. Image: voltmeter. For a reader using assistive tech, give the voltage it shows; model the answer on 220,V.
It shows 260,V
